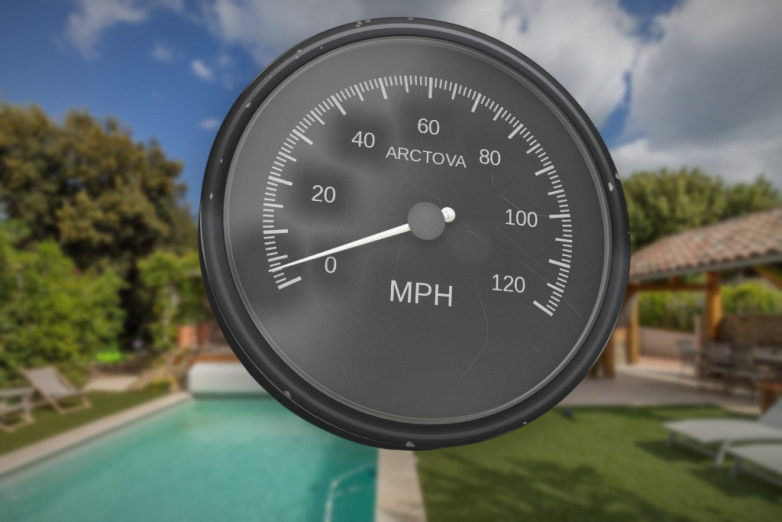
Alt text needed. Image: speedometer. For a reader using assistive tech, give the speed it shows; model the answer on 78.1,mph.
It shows 3,mph
